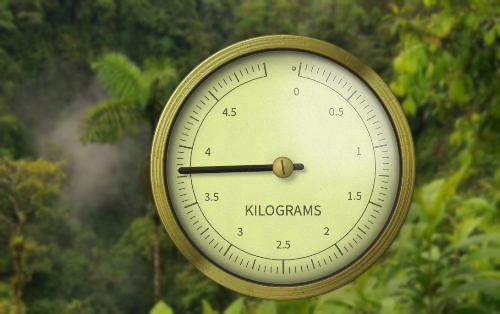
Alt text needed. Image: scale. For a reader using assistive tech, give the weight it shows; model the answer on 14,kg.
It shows 3.8,kg
